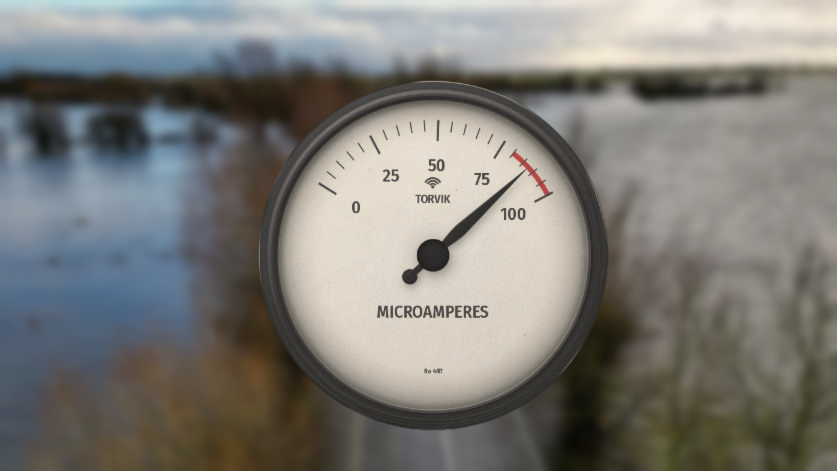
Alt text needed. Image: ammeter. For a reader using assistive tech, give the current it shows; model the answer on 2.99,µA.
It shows 87.5,µA
